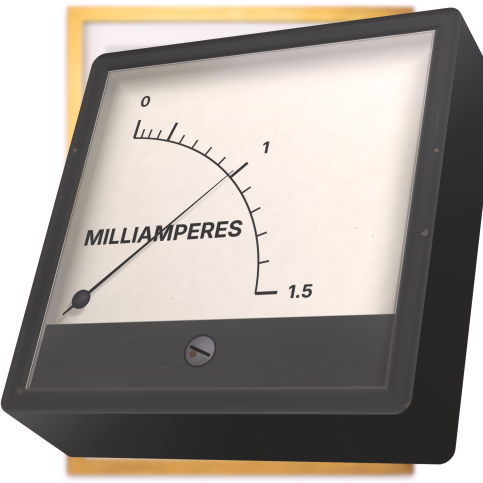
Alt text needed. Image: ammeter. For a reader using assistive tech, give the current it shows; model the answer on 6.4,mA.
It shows 1,mA
